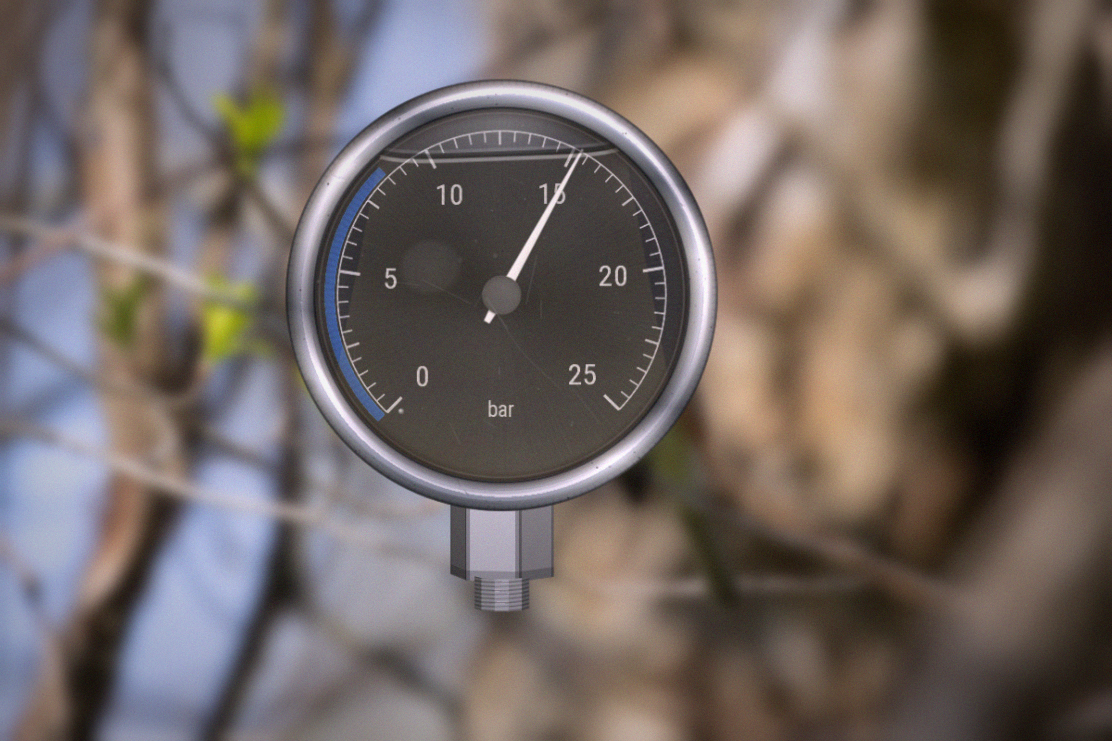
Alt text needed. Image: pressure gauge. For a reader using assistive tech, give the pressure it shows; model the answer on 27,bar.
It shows 15.25,bar
